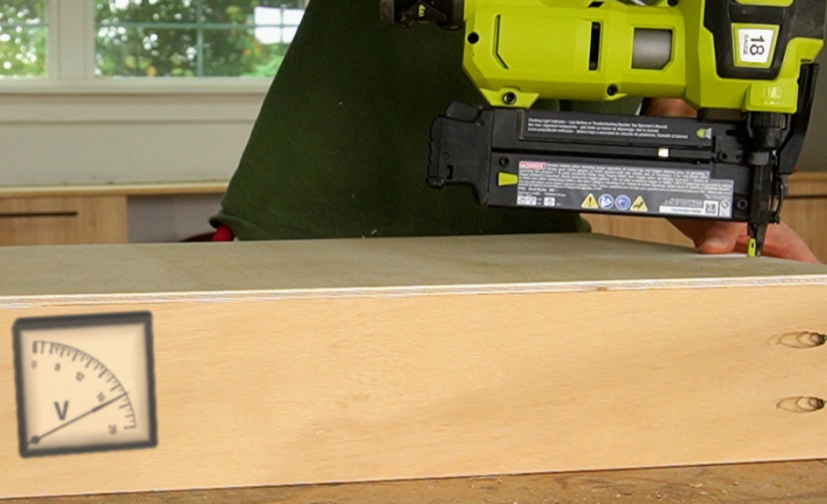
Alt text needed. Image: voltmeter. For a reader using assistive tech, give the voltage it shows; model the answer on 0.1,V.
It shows 17,V
